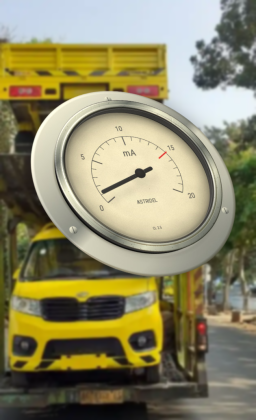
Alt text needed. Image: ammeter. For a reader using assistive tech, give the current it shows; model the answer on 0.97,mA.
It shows 1,mA
